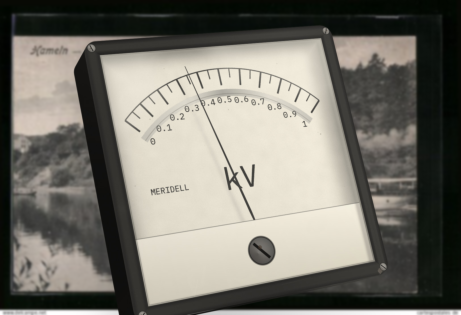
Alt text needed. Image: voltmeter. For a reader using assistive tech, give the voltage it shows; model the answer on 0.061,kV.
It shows 0.35,kV
